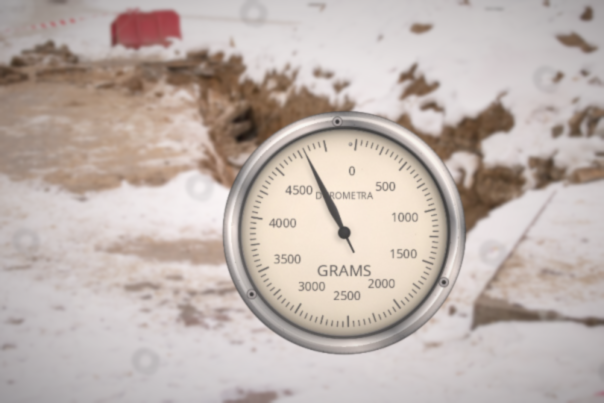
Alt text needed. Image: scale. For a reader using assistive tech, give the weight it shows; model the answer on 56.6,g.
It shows 4800,g
